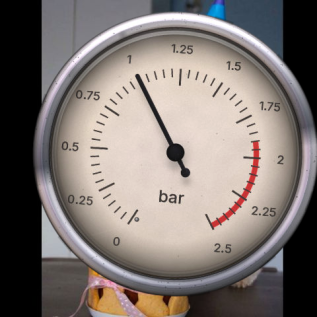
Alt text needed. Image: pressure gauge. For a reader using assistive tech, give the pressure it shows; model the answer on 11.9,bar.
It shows 1,bar
